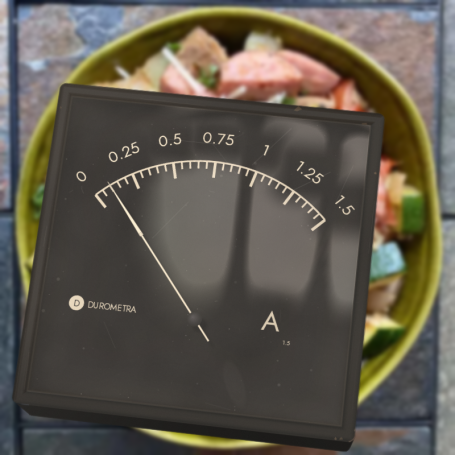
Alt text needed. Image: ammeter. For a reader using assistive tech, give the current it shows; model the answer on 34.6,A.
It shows 0.1,A
